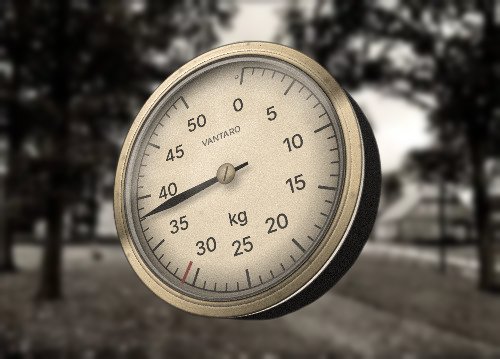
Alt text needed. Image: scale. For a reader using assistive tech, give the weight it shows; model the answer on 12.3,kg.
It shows 38,kg
